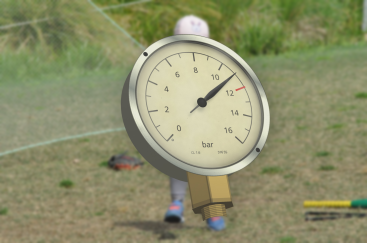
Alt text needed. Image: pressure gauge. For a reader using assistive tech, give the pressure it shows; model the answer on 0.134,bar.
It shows 11,bar
